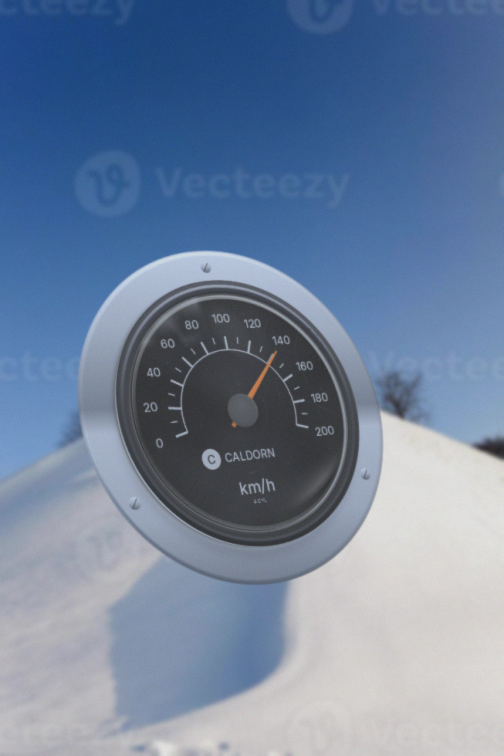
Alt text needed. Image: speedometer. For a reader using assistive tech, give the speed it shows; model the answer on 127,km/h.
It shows 140,km/h
